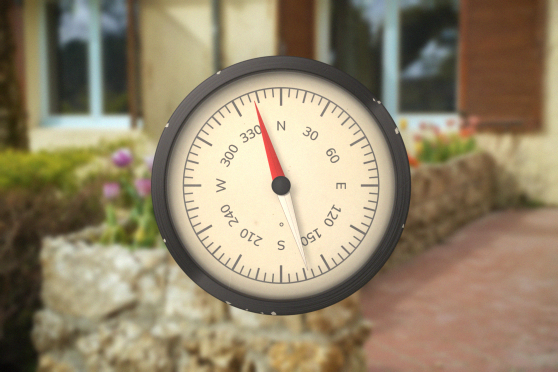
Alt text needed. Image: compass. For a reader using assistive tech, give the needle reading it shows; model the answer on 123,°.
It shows 342.5,°
